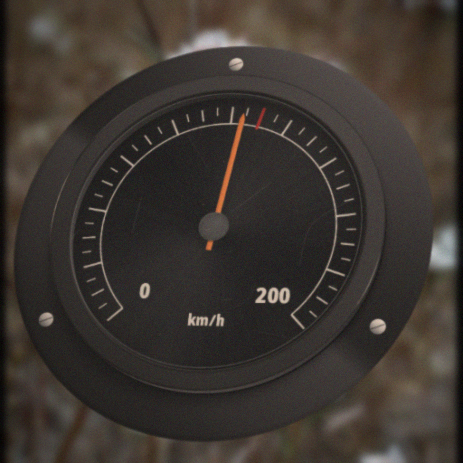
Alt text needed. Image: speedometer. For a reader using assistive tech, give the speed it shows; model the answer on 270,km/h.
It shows 105,km/h
